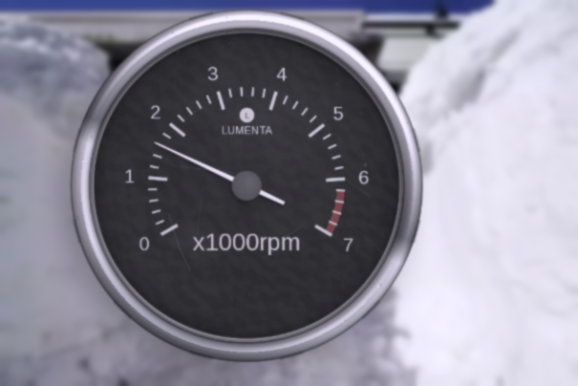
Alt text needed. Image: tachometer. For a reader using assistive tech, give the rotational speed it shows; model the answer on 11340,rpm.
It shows 1600,rpm
